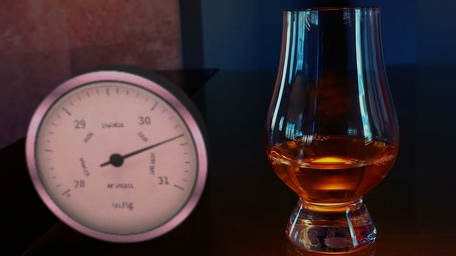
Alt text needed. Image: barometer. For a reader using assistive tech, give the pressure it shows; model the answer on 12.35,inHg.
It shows 30.4,inHg
